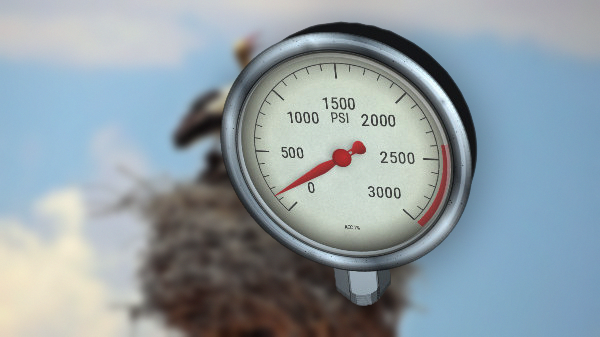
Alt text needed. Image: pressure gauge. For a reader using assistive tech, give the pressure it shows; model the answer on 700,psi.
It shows 150,psi
